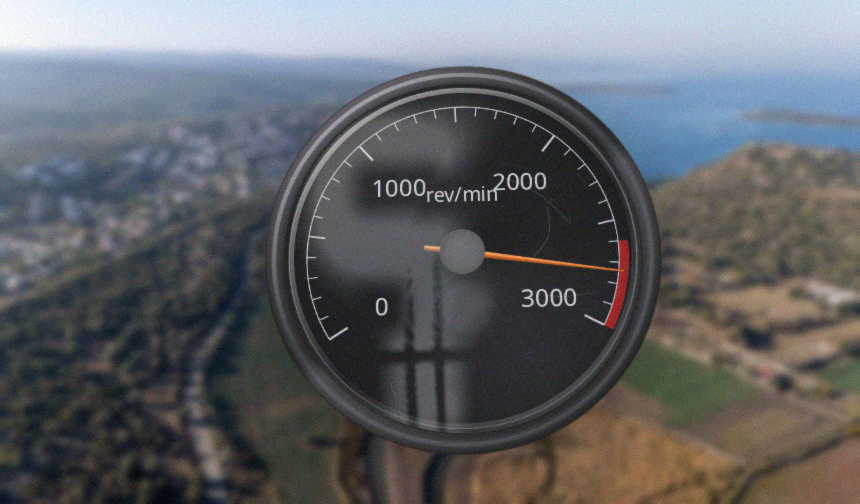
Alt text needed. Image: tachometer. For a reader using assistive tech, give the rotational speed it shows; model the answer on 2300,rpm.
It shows 2750,rpm
